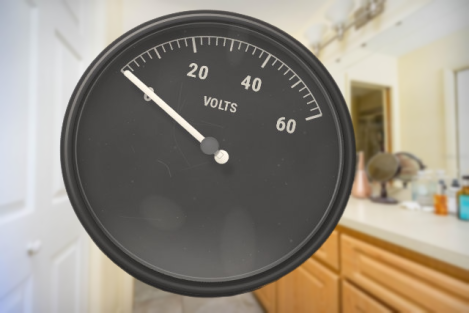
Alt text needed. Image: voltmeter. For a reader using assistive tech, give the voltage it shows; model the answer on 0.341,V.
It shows 0,V
